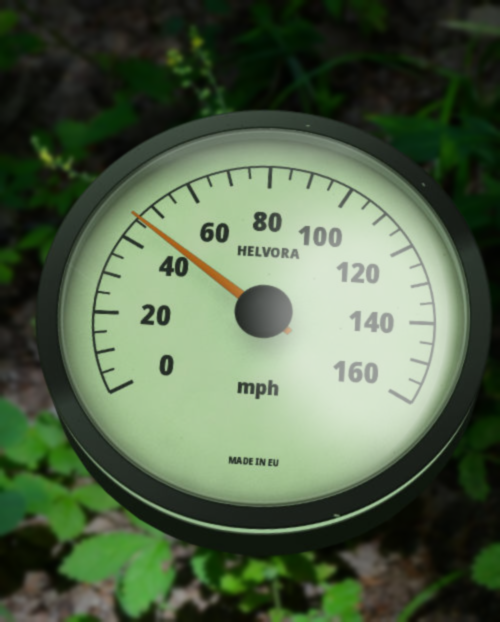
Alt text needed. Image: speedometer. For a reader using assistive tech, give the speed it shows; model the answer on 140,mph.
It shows 45,mph
